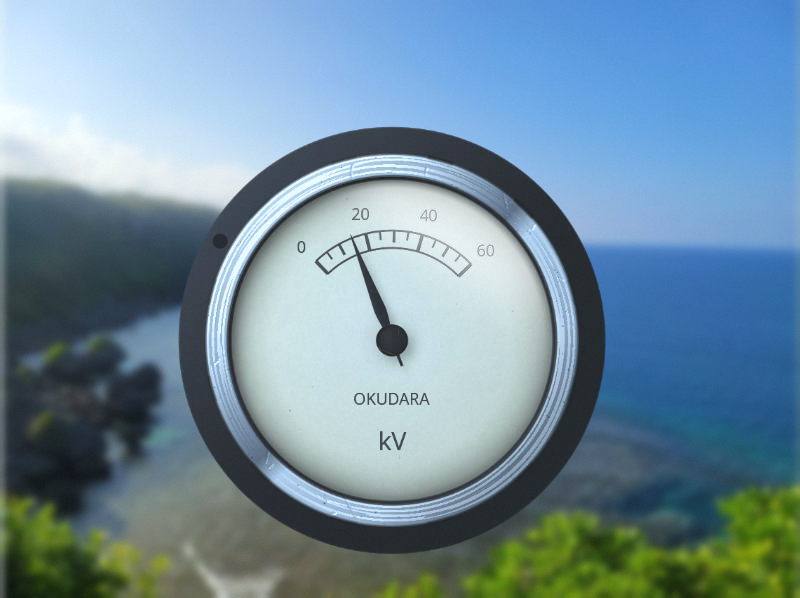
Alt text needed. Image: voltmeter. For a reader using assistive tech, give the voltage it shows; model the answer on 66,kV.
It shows 15,kV
